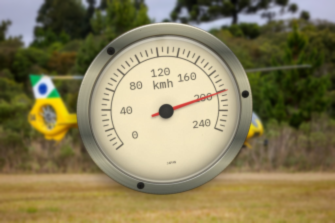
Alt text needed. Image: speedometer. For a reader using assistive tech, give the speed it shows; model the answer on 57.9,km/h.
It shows 200,km/h
